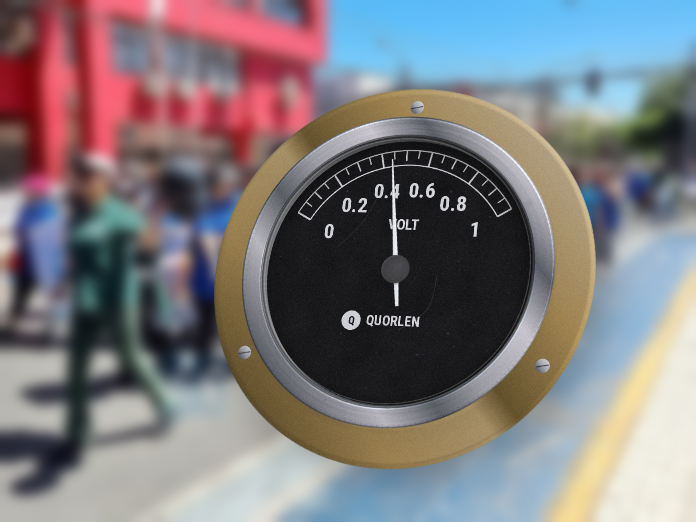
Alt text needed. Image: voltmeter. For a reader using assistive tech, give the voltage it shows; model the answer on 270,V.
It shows 0.45,V
